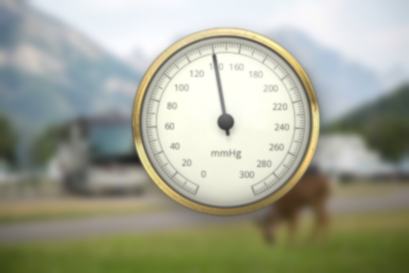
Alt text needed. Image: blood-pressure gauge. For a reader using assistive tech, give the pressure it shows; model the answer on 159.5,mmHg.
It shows 140,mmHg
